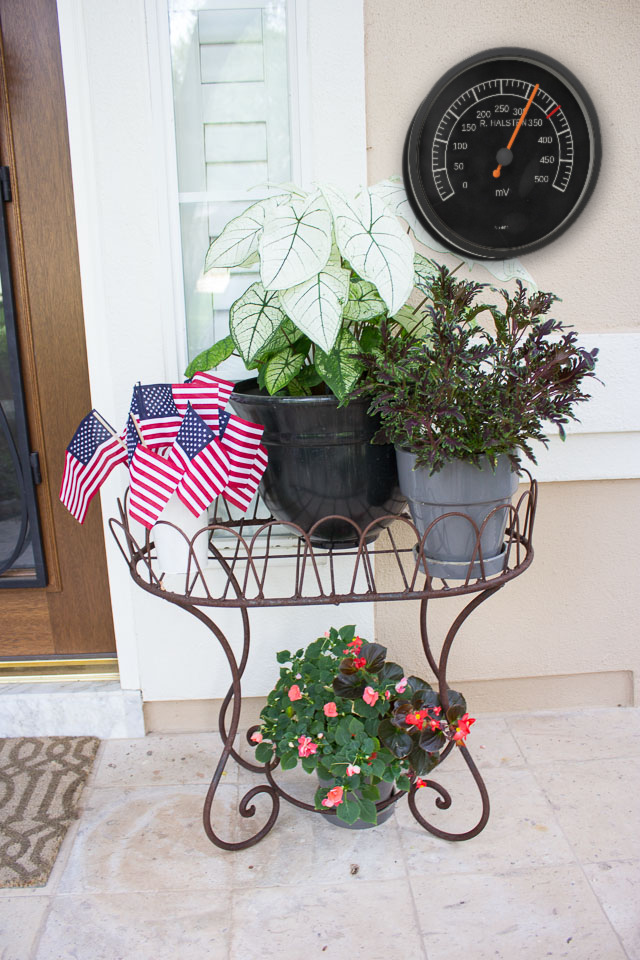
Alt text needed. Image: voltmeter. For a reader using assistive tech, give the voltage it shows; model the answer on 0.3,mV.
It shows 310,mV
